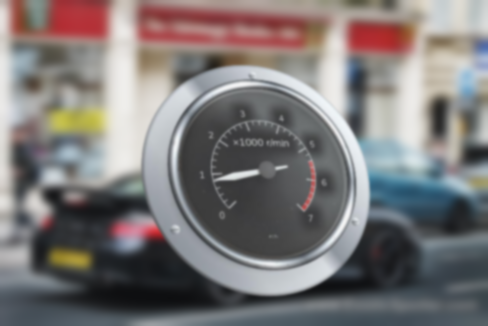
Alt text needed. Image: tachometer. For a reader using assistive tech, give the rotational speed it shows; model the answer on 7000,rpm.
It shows 800,rpm
